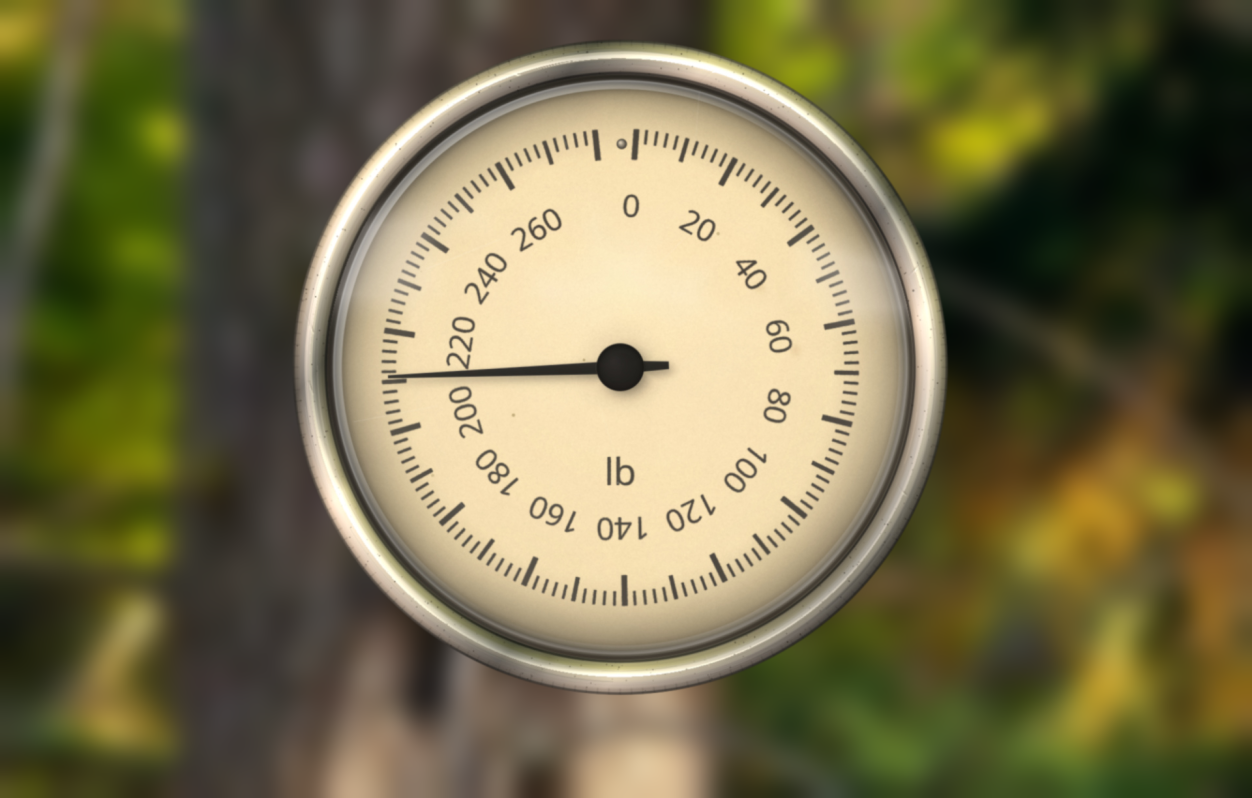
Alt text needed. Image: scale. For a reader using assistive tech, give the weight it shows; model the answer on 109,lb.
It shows 211,lb
